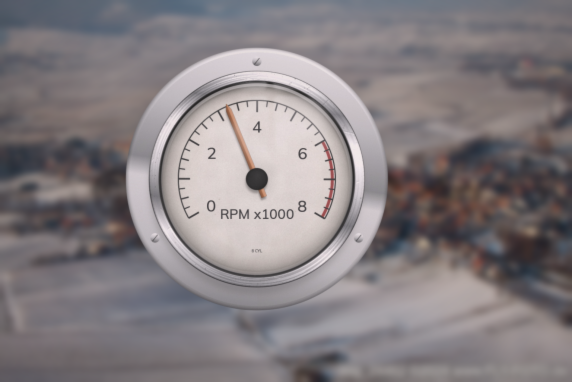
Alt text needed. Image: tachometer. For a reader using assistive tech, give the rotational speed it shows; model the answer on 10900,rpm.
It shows 3250,rpm
